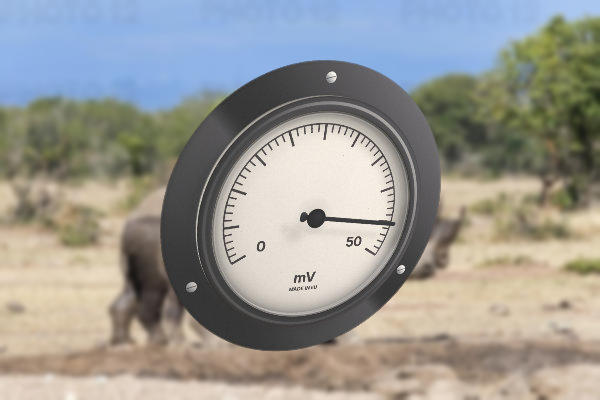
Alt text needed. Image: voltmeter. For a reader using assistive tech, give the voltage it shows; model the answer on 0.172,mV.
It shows 45,mV
